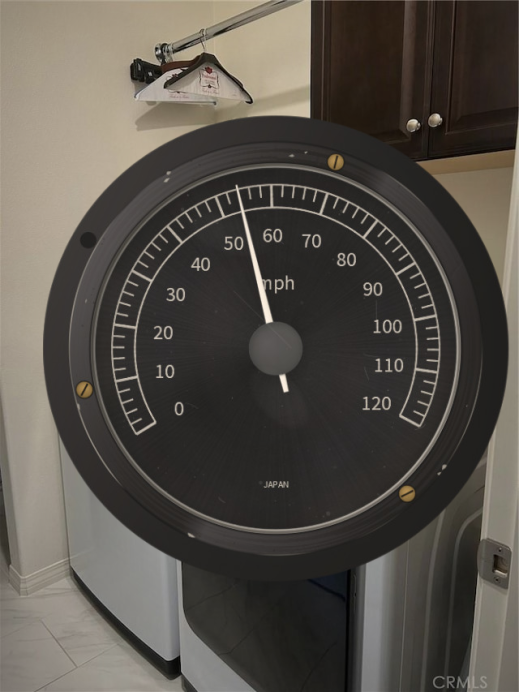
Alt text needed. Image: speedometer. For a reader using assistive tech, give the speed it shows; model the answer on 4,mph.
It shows 54,mph
